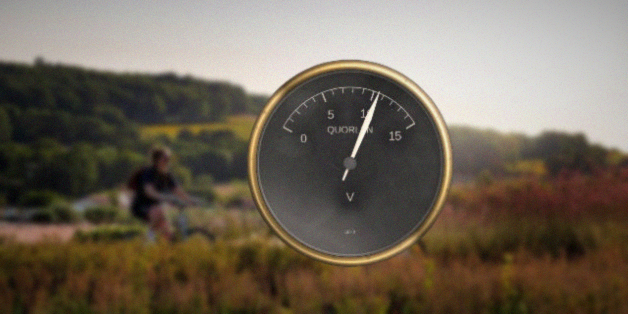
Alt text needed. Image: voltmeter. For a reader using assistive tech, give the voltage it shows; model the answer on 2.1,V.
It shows 10.5,V
